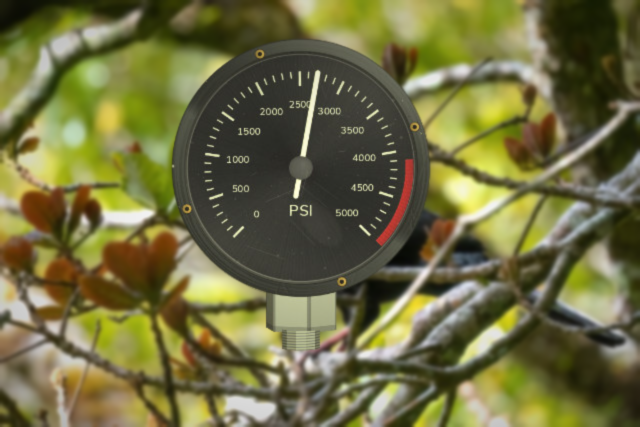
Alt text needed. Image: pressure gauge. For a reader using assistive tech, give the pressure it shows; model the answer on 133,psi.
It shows 2700,psi
